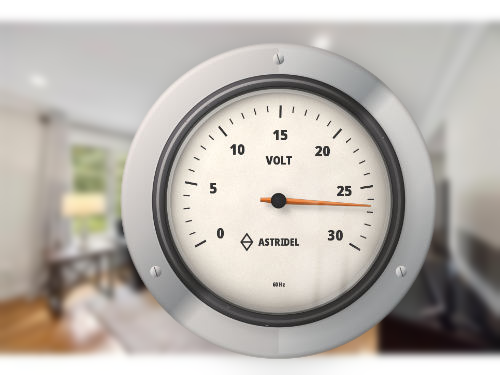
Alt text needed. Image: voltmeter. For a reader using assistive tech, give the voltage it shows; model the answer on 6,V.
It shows 26.5,V
